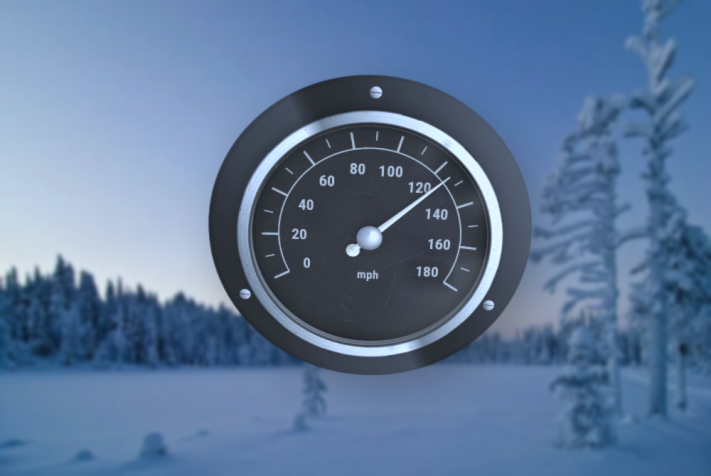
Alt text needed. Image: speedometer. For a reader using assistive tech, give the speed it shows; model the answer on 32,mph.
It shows 125,mph
